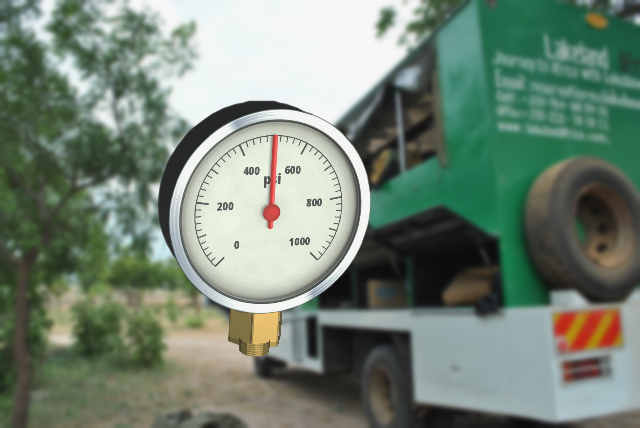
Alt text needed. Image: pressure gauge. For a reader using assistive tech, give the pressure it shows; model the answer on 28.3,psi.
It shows 500,psi
